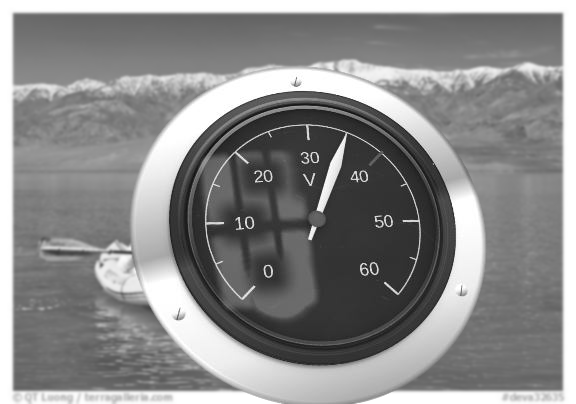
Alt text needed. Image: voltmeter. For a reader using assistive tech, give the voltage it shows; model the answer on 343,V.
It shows 35,V
